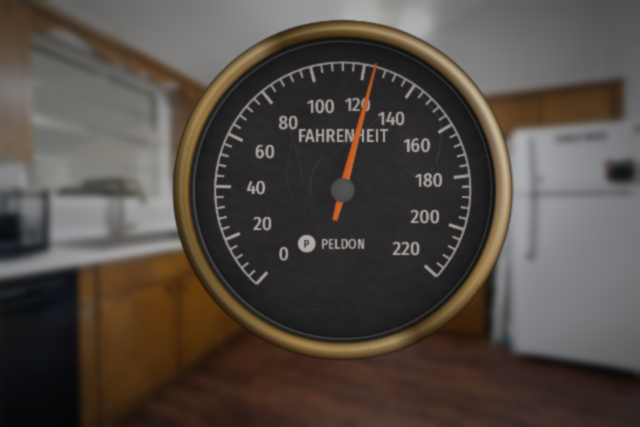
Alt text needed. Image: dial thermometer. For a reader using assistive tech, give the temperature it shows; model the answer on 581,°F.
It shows 124,°F
